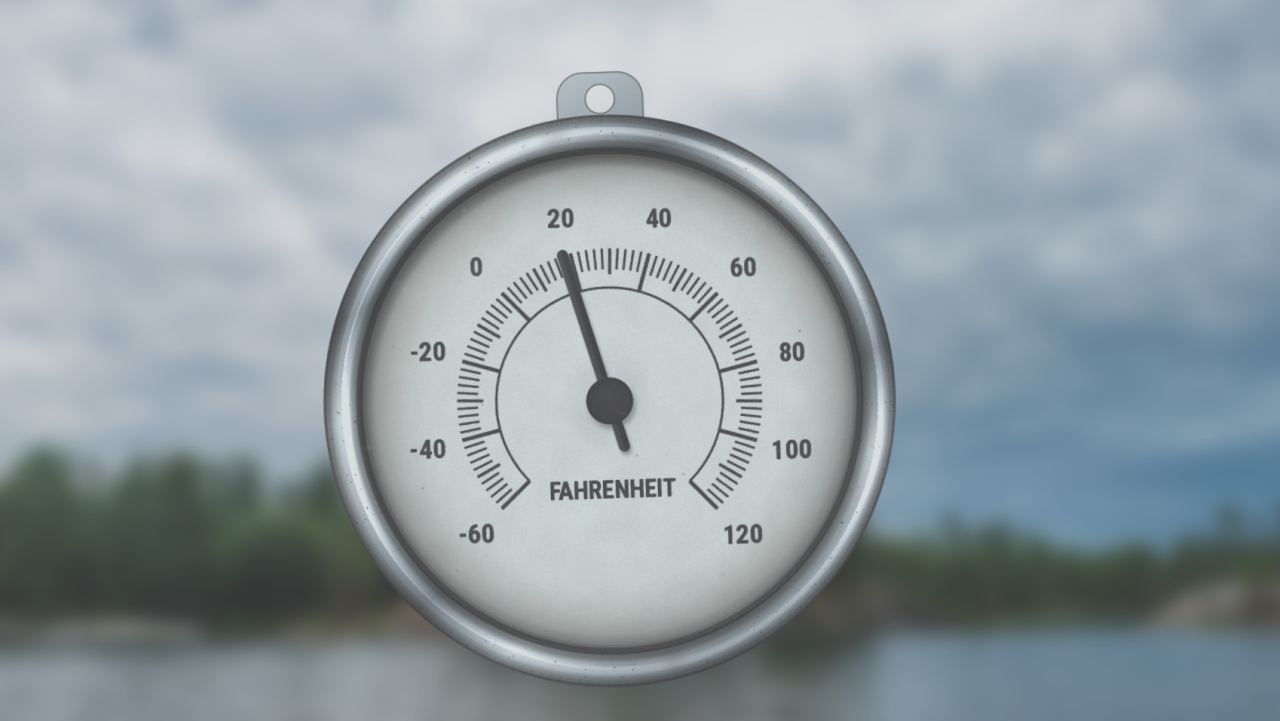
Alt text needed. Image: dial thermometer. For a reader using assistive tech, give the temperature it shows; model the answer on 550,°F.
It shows 18,°F
